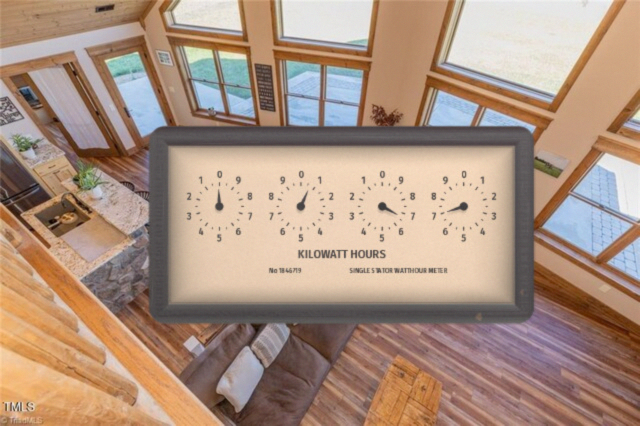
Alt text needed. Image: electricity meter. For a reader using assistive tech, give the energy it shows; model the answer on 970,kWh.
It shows 67,kWh
